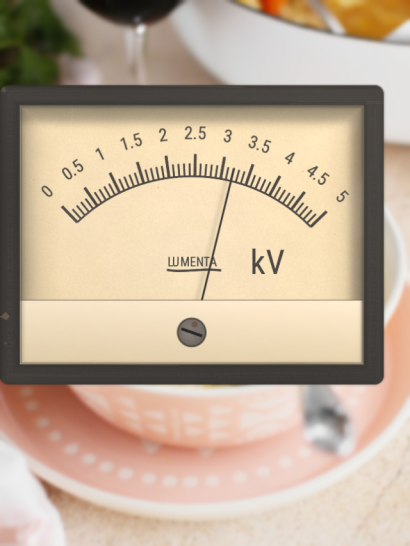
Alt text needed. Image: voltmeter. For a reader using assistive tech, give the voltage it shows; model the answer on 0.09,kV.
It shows 3.2,kV
